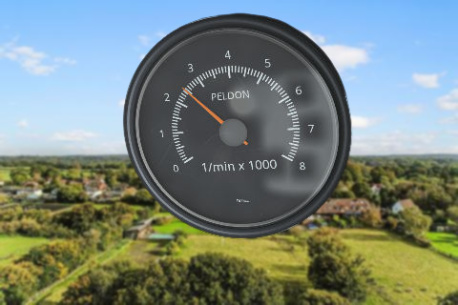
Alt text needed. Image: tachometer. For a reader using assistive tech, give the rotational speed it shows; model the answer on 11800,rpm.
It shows 2500,rpm
